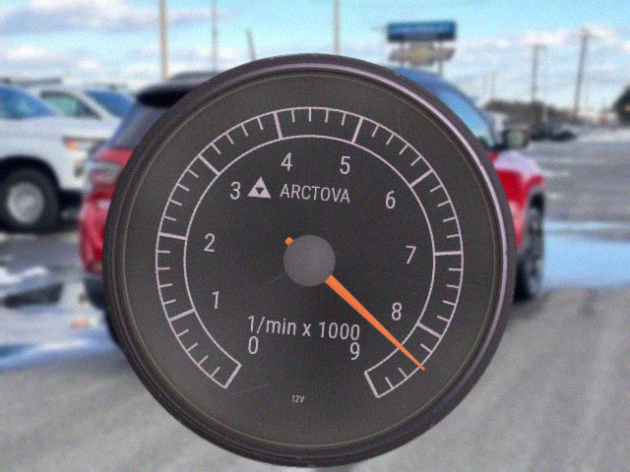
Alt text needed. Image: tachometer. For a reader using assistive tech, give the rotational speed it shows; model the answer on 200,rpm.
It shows 8400,rpm
